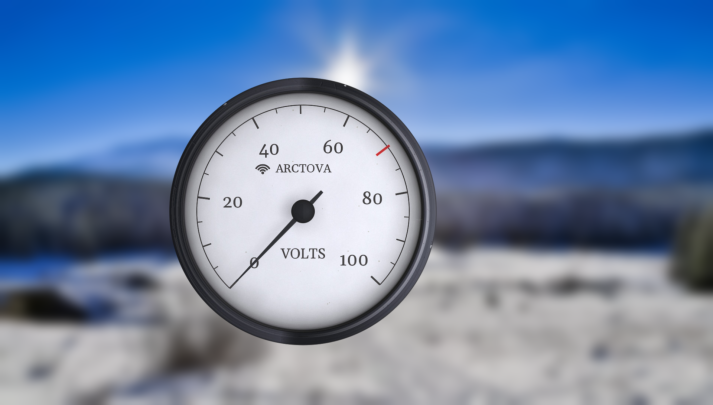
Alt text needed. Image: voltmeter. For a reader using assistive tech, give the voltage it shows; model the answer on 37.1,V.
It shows 0,V
